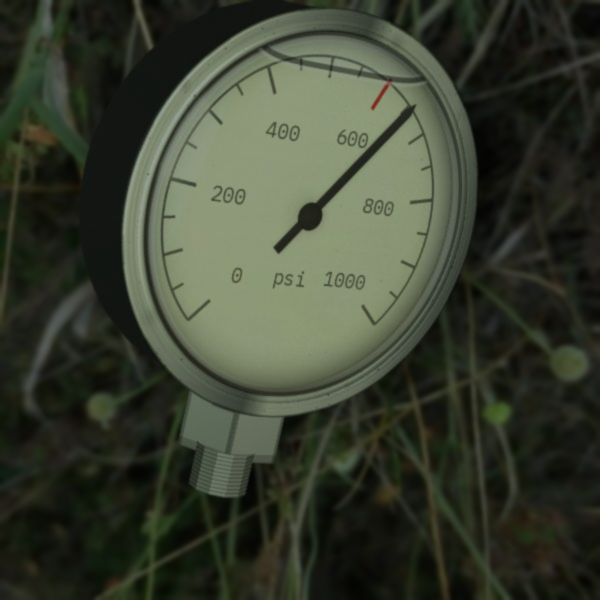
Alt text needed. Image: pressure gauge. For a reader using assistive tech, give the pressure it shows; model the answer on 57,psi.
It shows 650,psi
